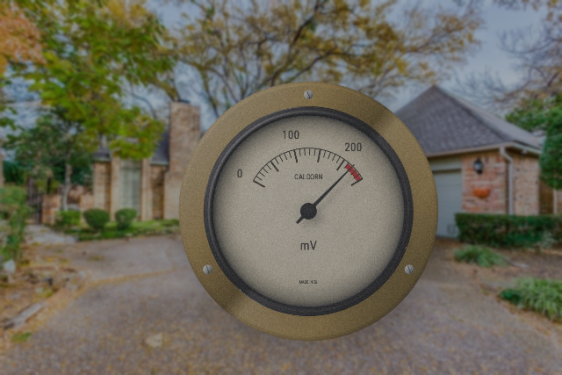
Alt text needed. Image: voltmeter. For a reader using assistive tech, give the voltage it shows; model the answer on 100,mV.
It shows 220,mV
